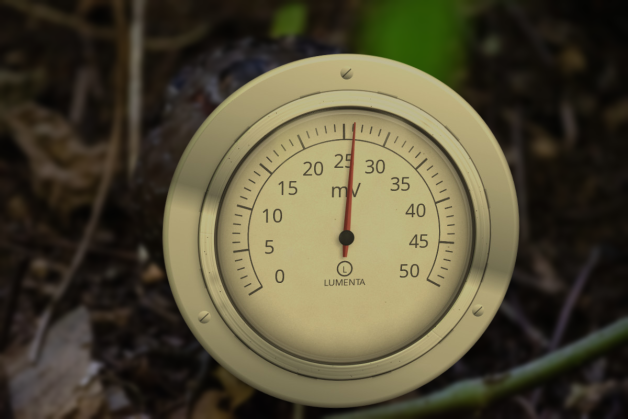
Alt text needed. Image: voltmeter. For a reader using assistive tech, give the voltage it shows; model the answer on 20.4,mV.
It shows 26,mV
